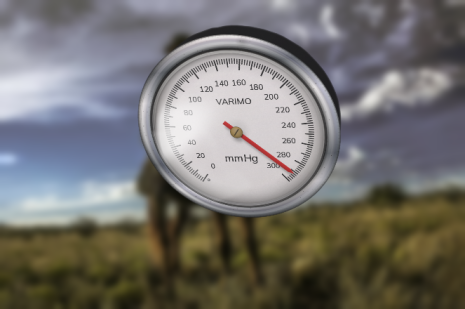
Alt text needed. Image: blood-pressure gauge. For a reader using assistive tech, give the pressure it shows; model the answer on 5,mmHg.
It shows 290,mmHg
